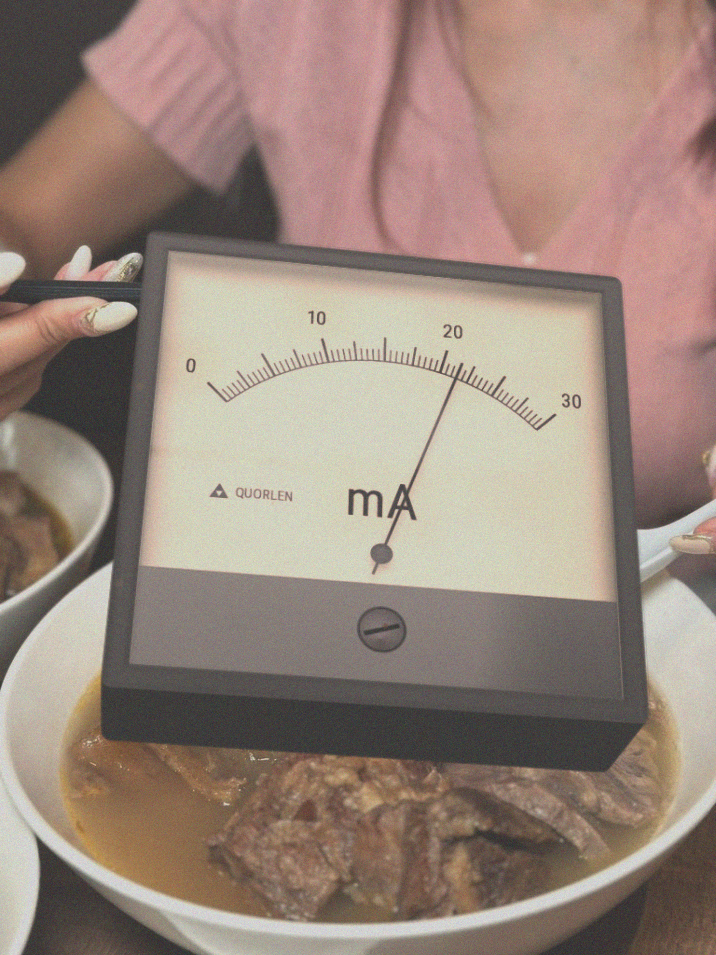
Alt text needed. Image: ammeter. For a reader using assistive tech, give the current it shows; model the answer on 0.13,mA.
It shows 21.5,mA
